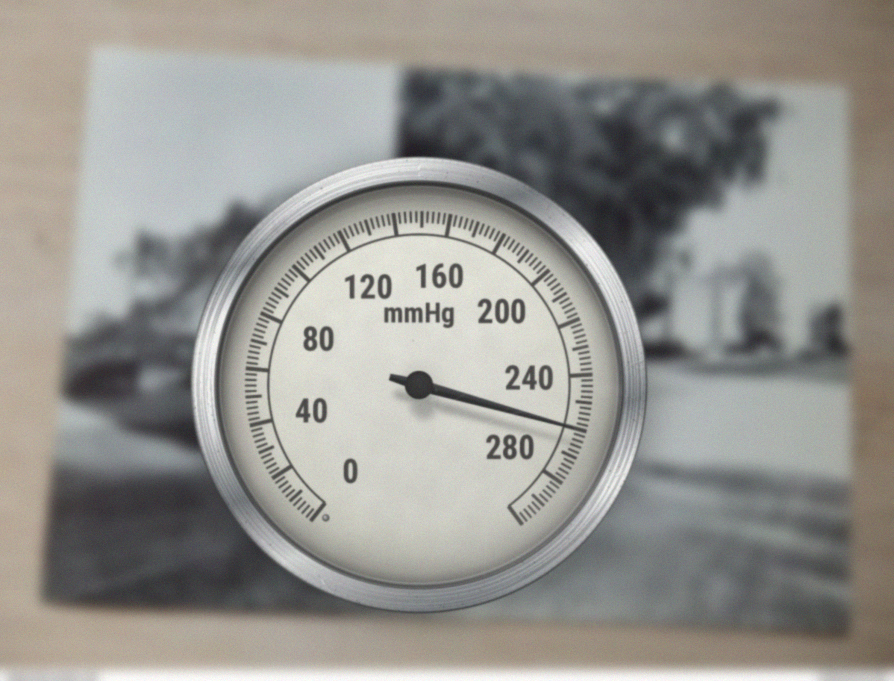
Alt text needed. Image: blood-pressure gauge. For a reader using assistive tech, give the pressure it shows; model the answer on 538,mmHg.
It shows 260,mmHg
